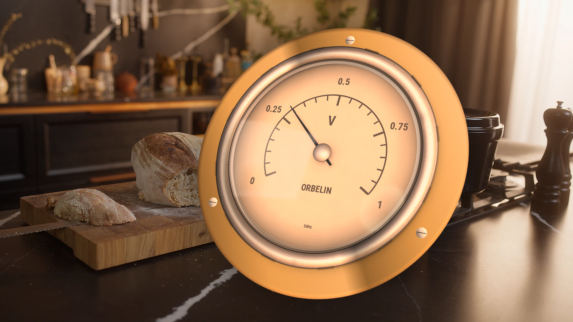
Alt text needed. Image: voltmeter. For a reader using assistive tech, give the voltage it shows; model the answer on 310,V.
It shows 0.3,V
